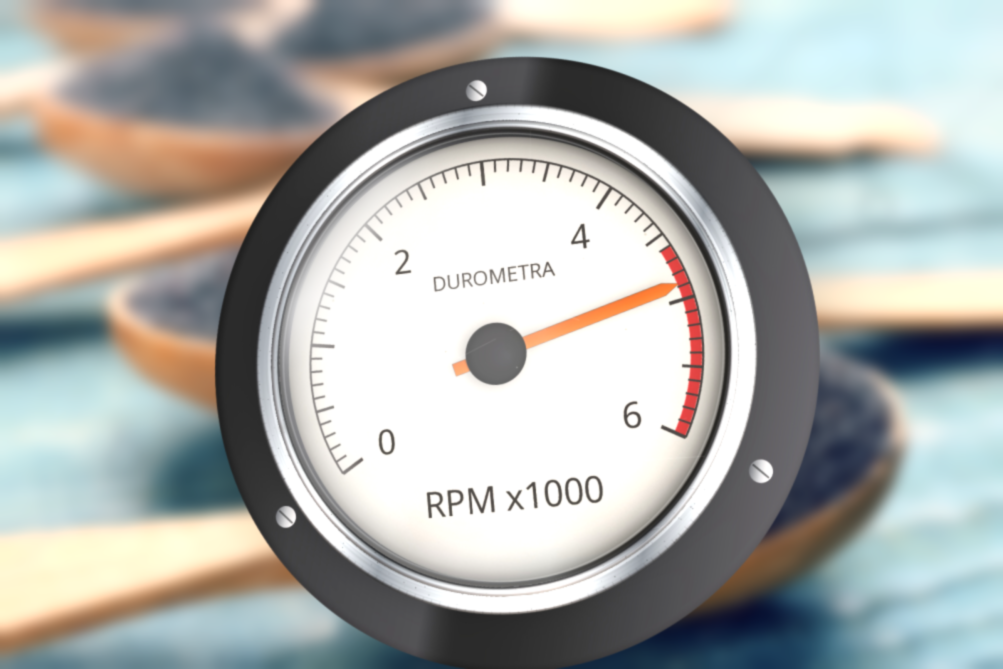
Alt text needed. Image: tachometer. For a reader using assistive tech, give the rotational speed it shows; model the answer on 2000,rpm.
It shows 4900,rpm
